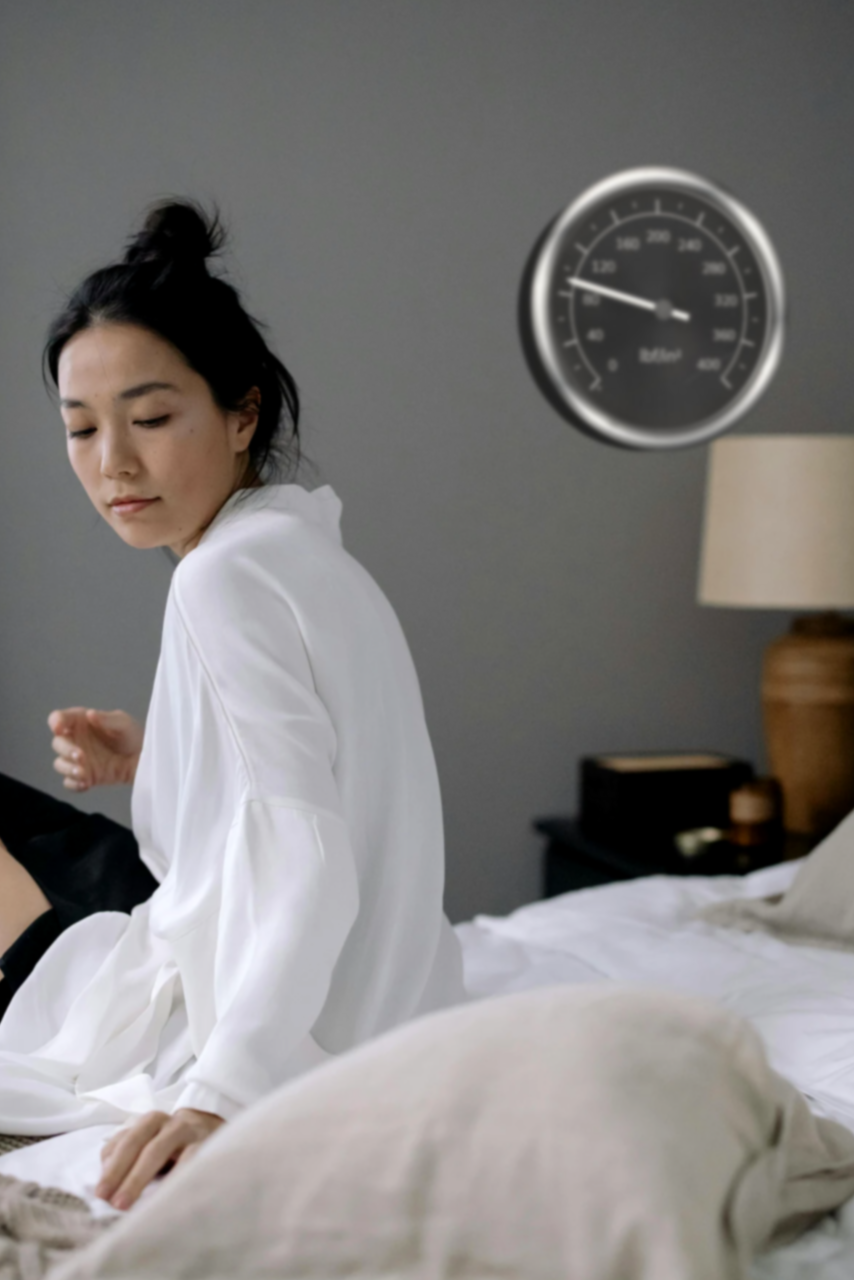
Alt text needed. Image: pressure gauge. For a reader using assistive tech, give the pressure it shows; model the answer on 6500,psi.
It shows 90,psi
